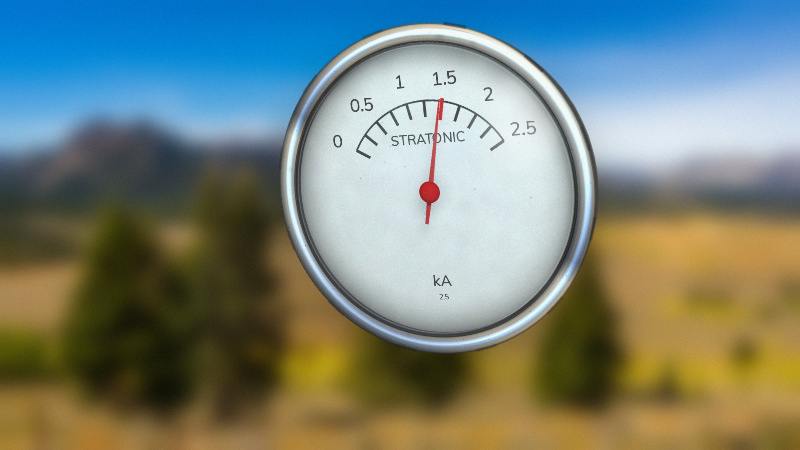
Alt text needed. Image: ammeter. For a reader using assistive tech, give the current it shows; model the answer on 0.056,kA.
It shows 1.5,kA
